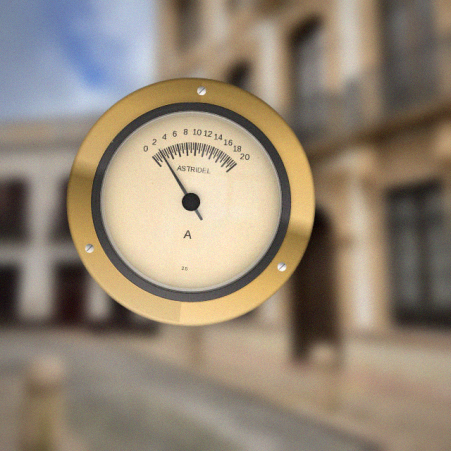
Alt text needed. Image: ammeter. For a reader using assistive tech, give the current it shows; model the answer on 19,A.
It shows 2,A
